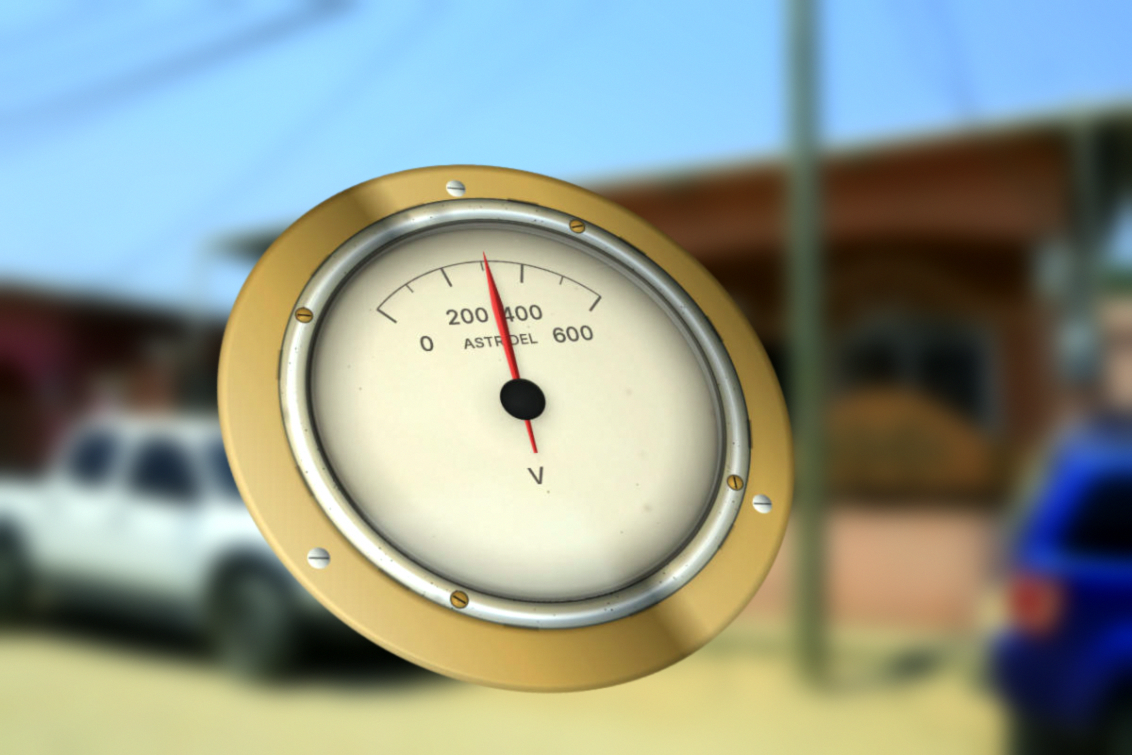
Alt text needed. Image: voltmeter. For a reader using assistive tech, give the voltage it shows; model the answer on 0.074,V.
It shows 300,V
